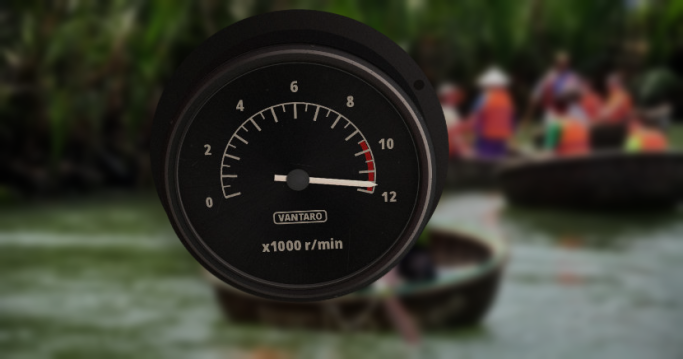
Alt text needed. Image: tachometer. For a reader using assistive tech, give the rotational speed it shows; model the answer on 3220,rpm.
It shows 11500,rpm
